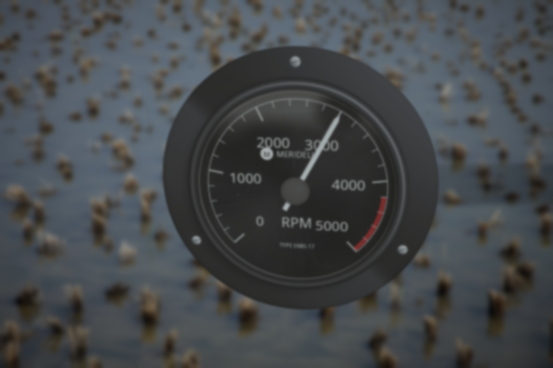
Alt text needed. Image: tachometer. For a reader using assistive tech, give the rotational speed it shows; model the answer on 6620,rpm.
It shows 3000,rpm
